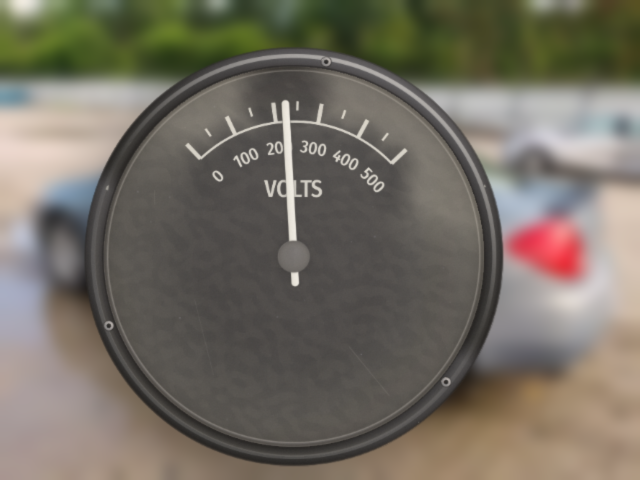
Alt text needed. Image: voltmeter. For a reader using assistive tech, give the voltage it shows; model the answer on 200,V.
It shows 225,V
